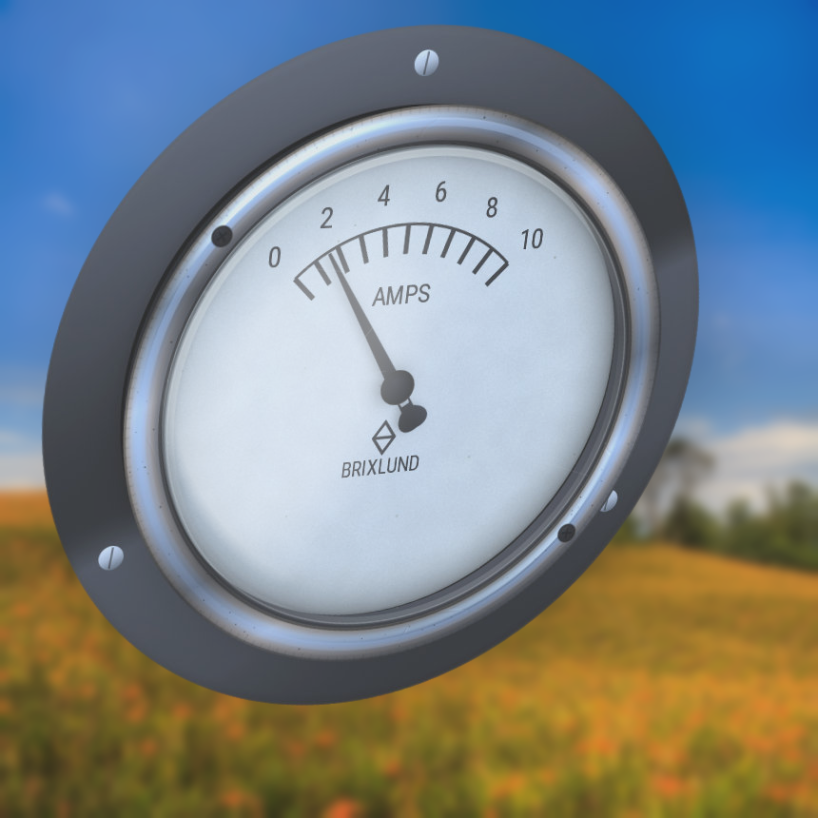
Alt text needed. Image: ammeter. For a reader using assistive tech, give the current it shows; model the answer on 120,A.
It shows 1.5,A
